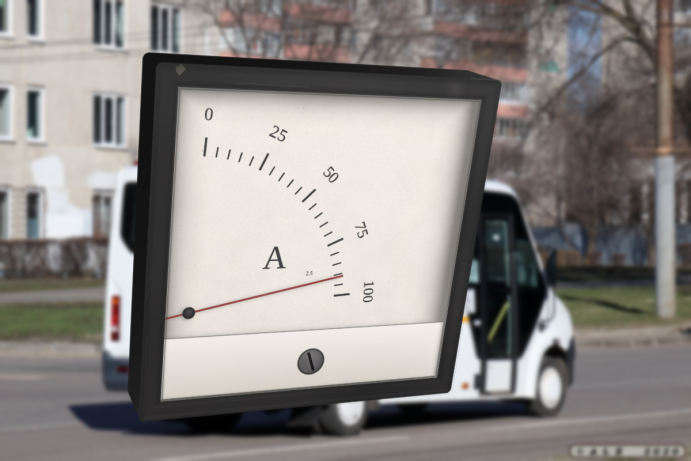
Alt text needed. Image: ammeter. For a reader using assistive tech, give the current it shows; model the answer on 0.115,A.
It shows 90,A
